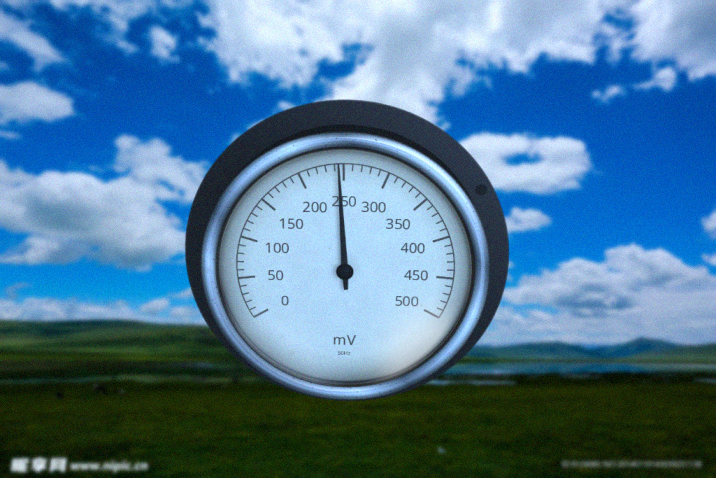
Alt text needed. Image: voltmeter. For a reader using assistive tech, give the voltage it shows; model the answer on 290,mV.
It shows 245,mV
